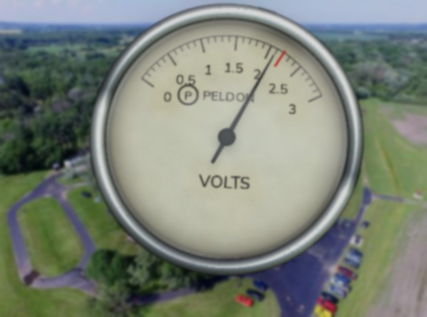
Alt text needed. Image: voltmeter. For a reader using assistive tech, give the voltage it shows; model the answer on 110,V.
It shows 2.1,V
